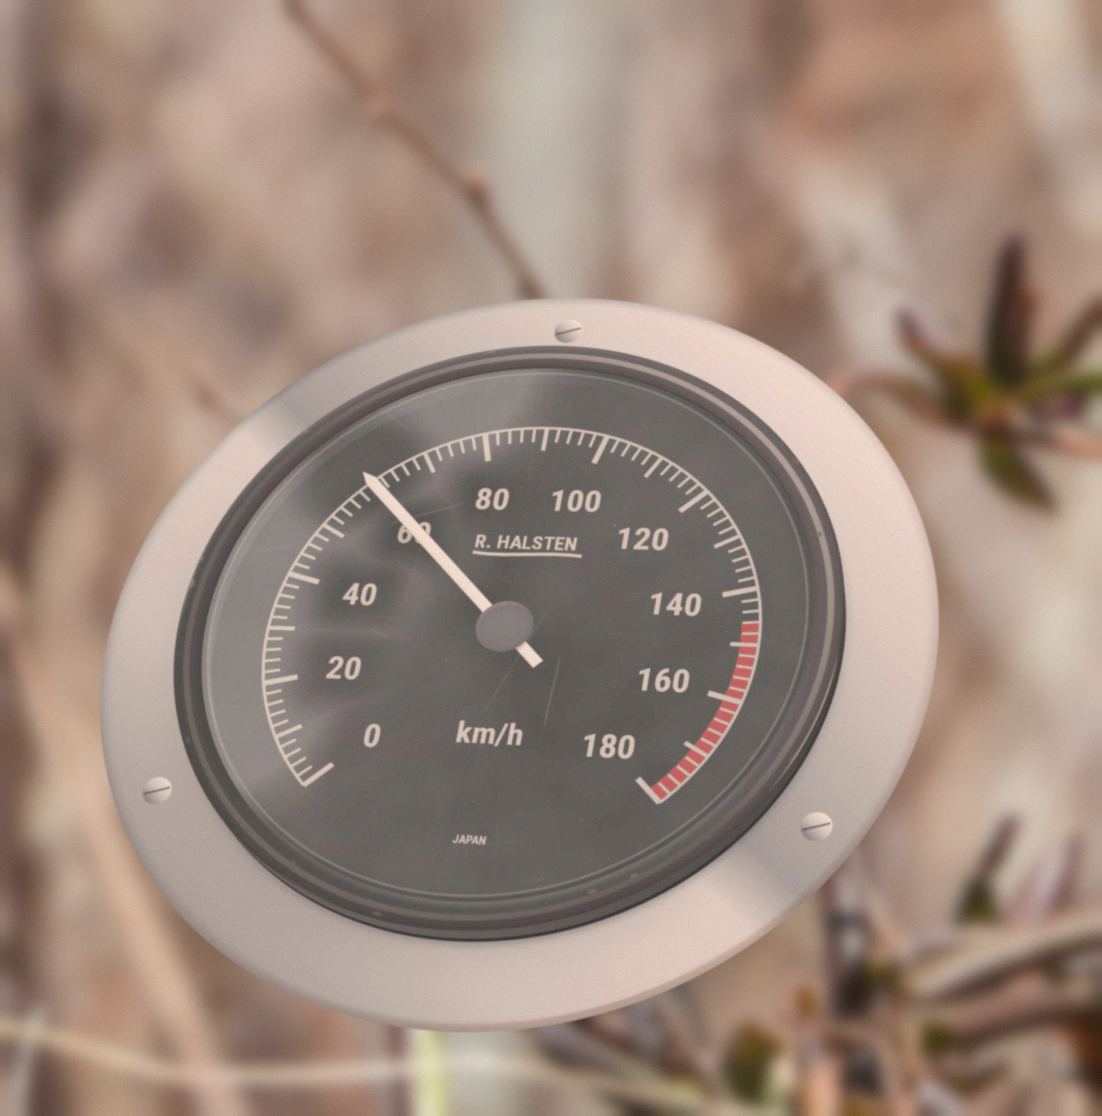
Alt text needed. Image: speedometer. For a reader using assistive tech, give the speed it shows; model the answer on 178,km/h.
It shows 60,km/h
